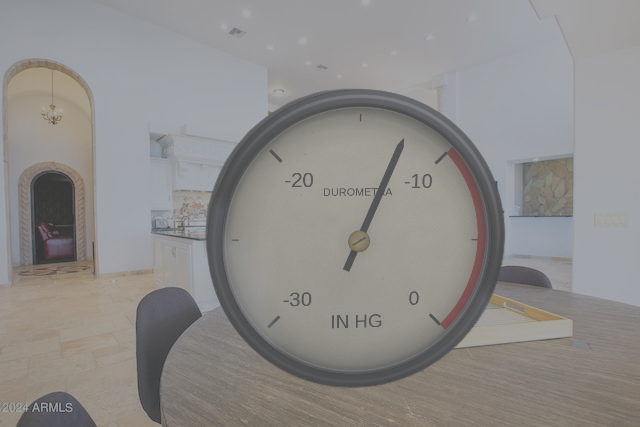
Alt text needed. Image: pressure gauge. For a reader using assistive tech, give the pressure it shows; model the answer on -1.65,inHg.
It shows -12.5,inHg
